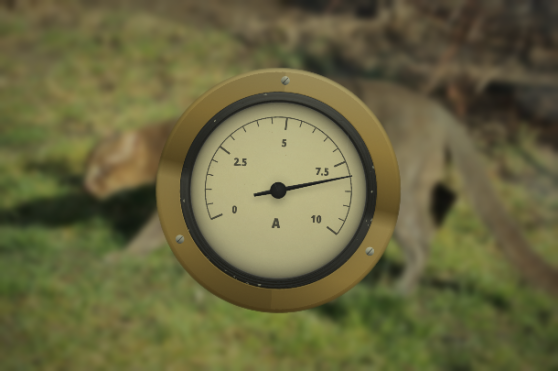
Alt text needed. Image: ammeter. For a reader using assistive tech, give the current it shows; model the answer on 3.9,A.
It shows 8,A
